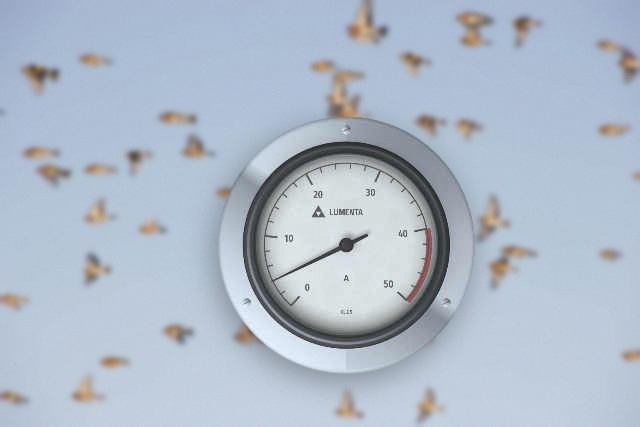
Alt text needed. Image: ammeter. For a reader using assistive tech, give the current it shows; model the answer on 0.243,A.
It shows 4,A
